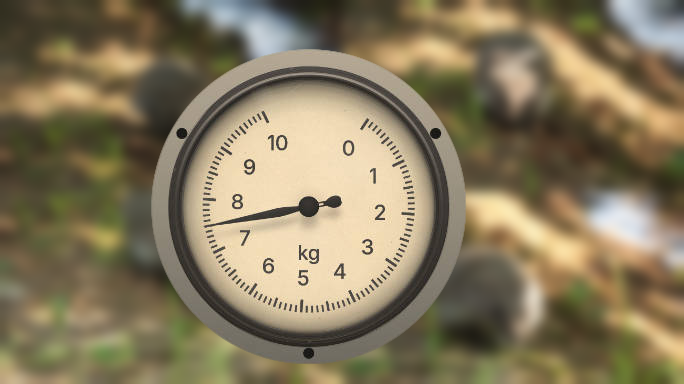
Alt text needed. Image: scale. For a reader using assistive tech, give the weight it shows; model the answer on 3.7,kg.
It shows 7.5,kg
